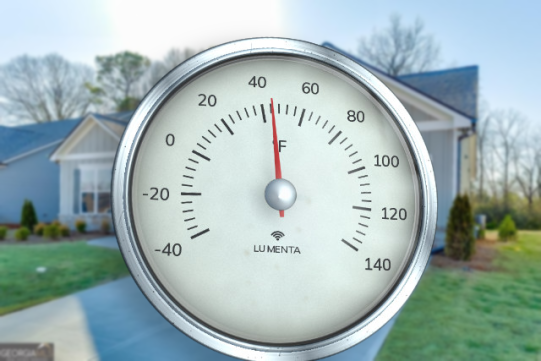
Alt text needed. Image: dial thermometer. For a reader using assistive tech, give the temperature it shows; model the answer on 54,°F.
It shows 44,°F
